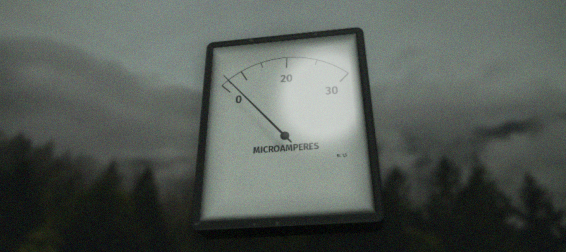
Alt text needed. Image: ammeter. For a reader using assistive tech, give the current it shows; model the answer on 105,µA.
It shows 5,µA
